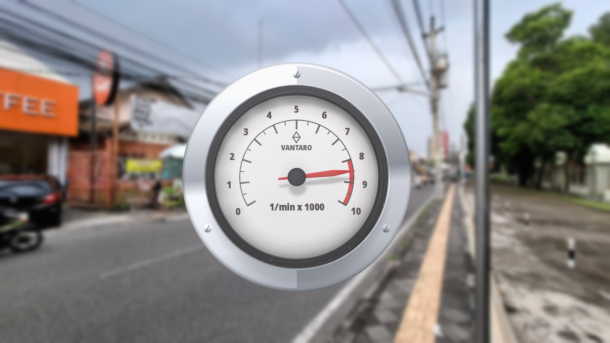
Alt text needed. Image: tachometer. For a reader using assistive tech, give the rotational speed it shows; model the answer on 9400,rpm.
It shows 8500,rpm
